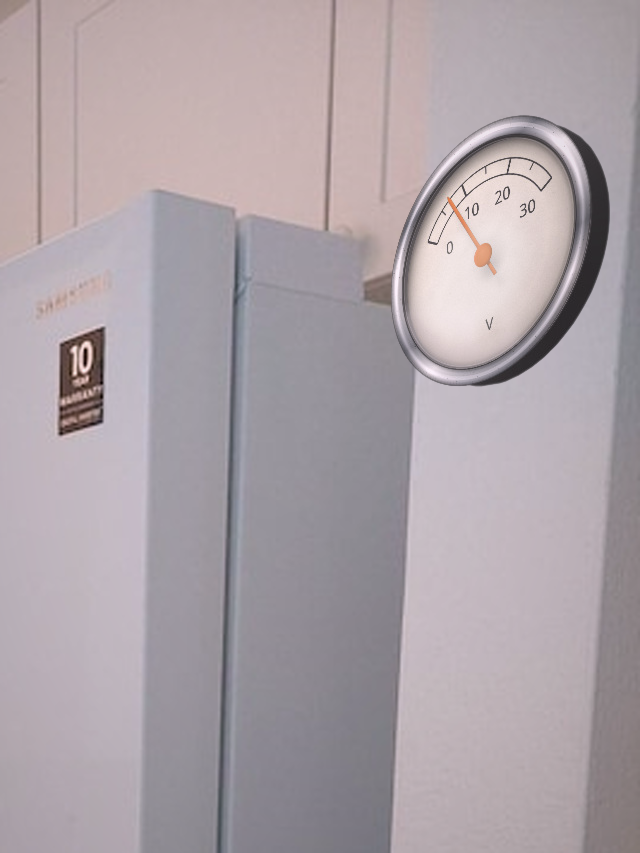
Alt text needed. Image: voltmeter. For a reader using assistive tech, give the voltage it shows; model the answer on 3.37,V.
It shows 7.5,V
